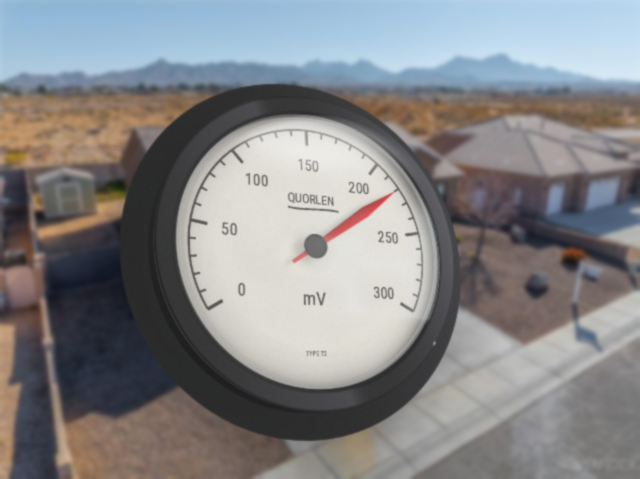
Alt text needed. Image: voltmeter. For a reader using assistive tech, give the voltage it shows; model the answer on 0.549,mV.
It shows 220,mV
